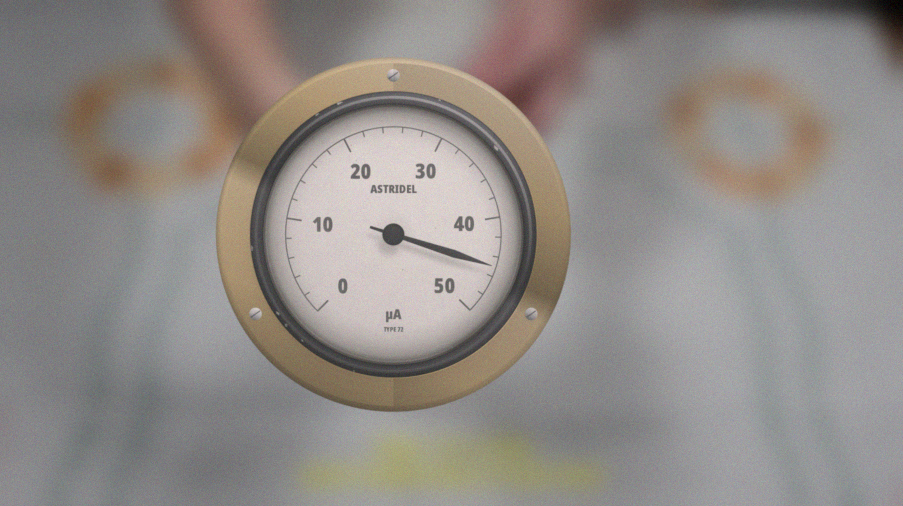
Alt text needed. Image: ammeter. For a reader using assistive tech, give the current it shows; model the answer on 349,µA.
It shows 45,µA
